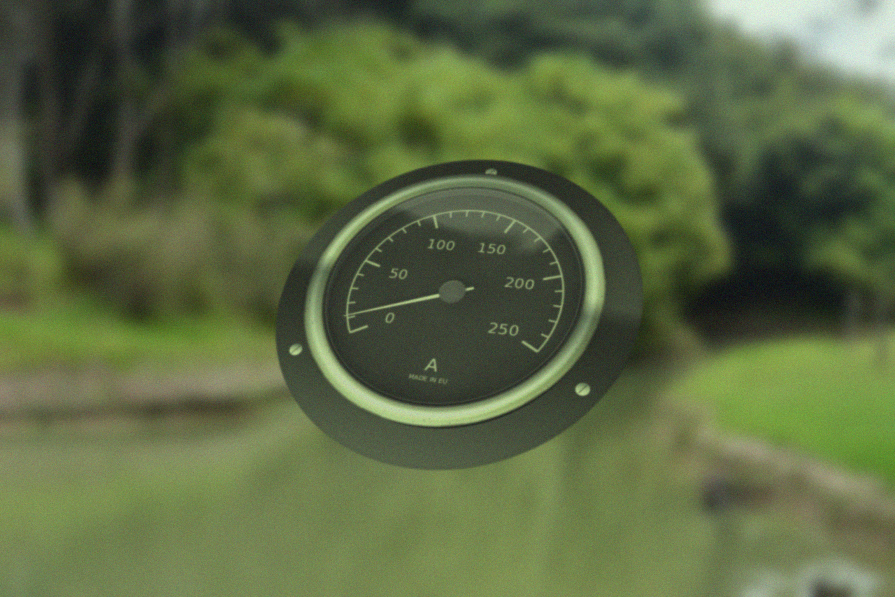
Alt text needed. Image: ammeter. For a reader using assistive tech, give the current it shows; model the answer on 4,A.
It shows 10,A
